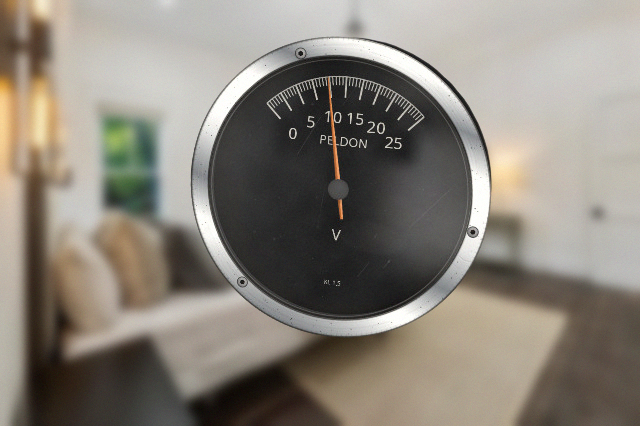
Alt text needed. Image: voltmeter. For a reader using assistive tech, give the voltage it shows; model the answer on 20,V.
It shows 10,V
